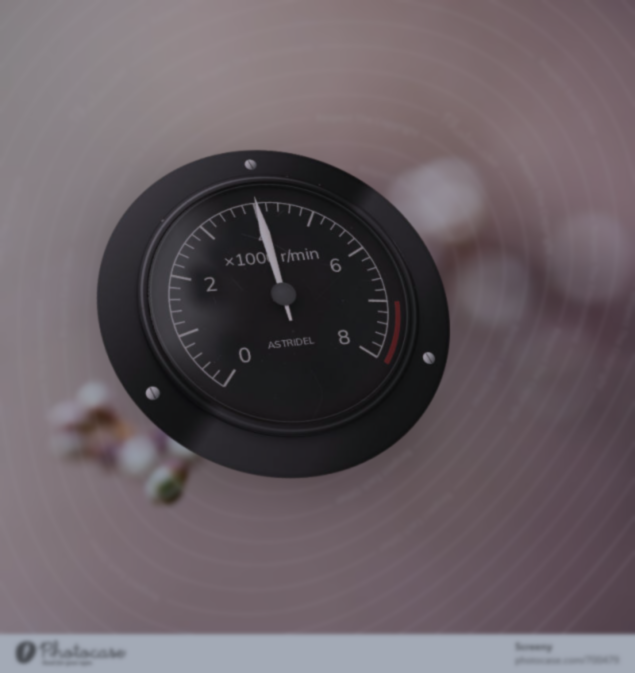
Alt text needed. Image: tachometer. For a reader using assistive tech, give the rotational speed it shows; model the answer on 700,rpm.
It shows 4000,rpm
